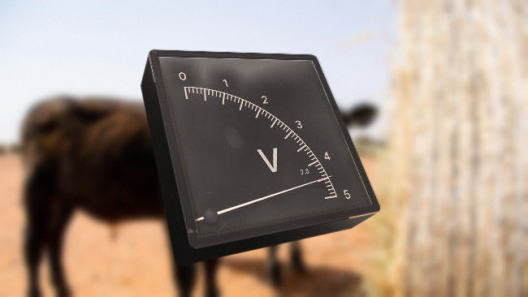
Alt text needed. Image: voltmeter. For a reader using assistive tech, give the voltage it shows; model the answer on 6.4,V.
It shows 4.5,V
